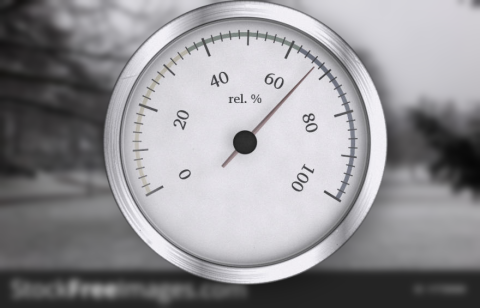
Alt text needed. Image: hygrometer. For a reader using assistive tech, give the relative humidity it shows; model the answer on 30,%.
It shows 67,%
